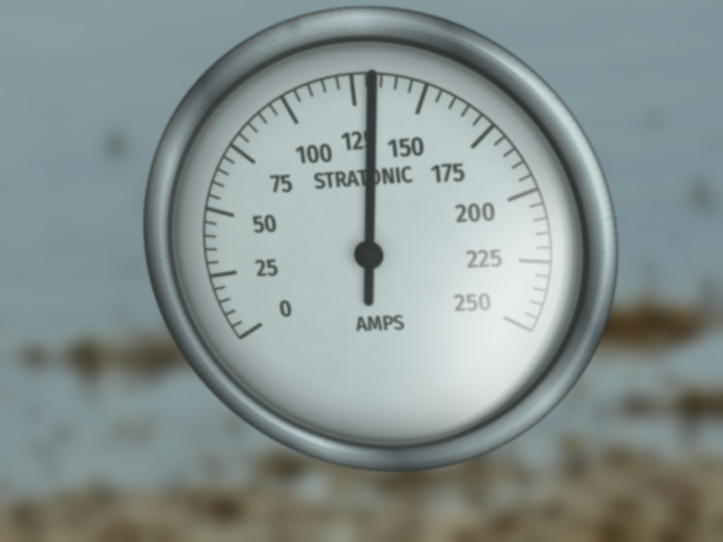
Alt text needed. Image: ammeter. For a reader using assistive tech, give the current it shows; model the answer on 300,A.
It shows 132.5,A
